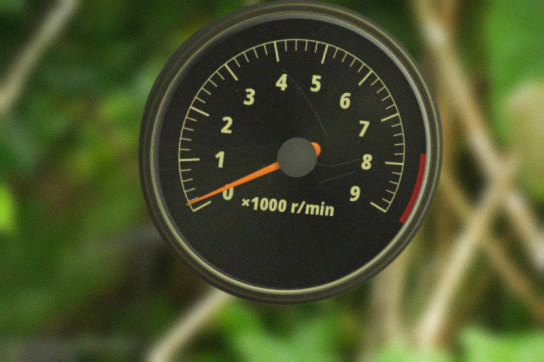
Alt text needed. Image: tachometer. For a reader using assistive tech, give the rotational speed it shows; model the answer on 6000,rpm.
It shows 200,rpm
